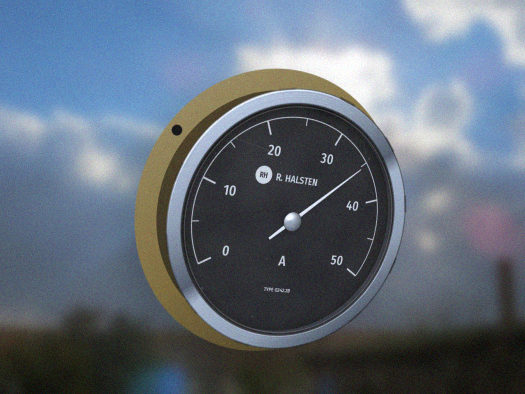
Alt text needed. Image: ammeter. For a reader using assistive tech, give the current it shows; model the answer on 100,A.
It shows 35,A
